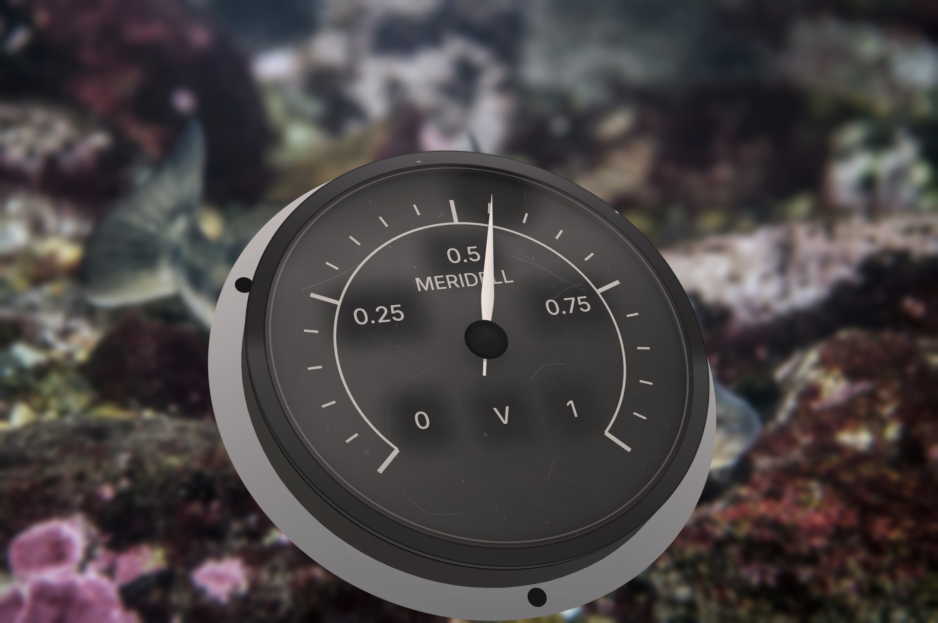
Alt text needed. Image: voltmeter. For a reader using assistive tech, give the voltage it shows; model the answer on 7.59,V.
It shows 0.55,V
